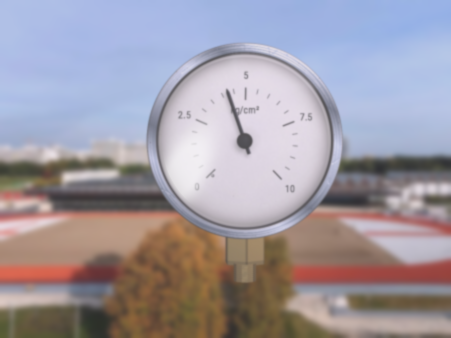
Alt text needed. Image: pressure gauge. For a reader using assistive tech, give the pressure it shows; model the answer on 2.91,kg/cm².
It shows 4.25,kg/cm²
